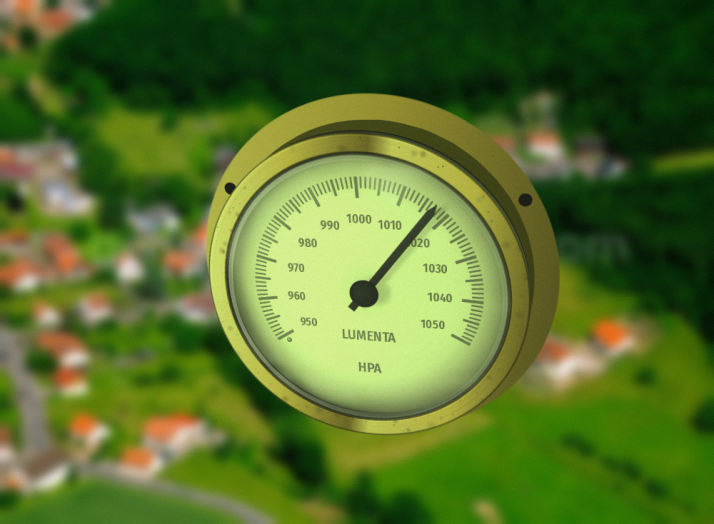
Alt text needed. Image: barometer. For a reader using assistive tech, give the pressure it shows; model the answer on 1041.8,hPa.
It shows 1017,hPa
